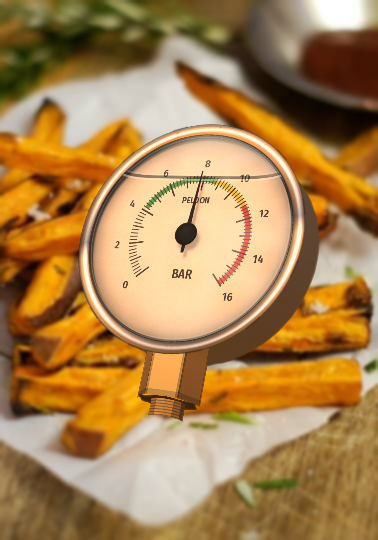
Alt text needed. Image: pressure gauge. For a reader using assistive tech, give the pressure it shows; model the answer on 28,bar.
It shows 8,bar
